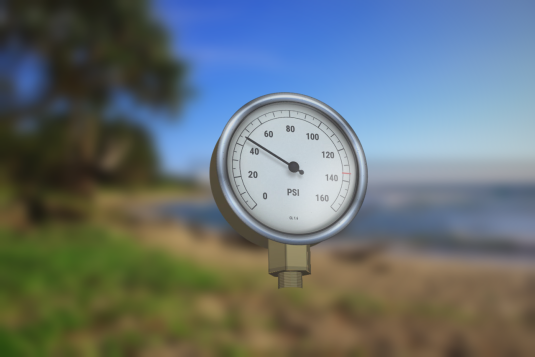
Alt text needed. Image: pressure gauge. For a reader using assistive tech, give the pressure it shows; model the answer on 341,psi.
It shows 45,psi
